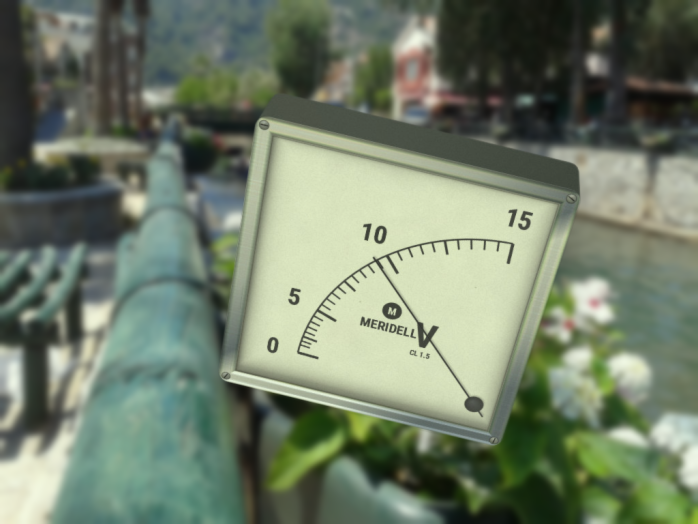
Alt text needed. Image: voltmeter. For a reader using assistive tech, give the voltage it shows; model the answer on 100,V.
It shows 9.5,V
